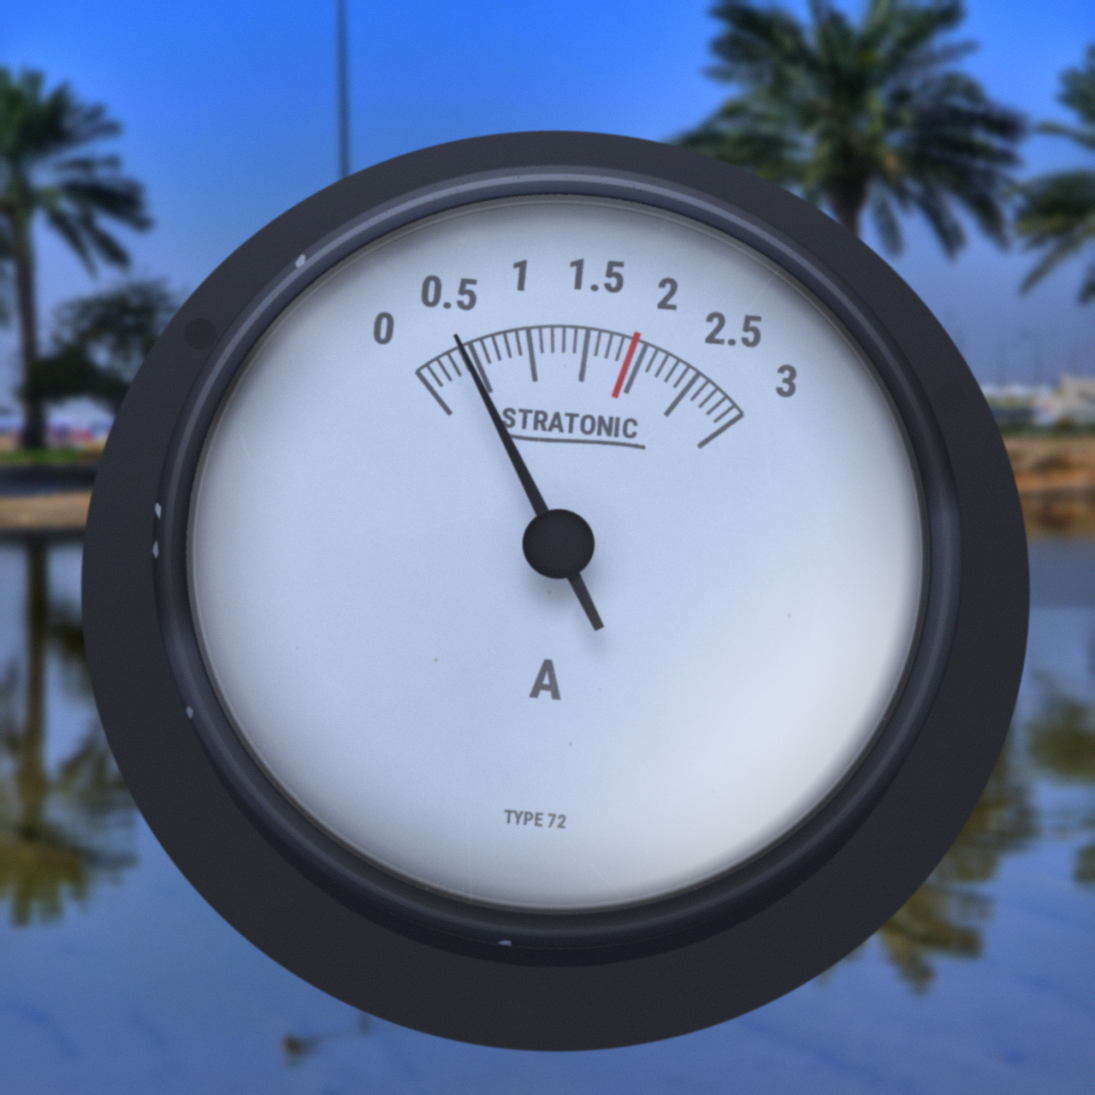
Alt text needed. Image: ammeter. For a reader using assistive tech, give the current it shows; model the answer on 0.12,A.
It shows 0.4,A
